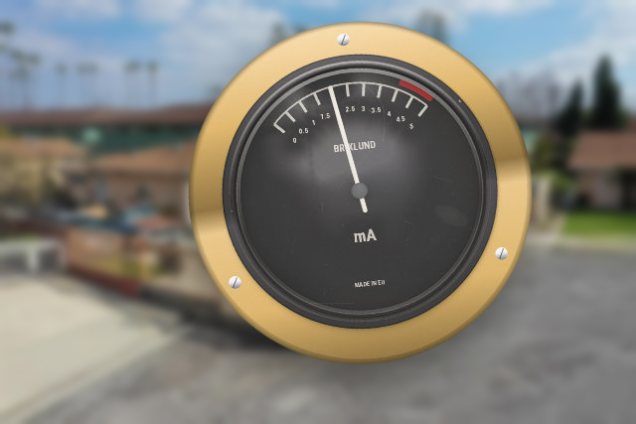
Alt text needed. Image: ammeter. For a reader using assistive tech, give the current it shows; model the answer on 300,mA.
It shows 2,mA
